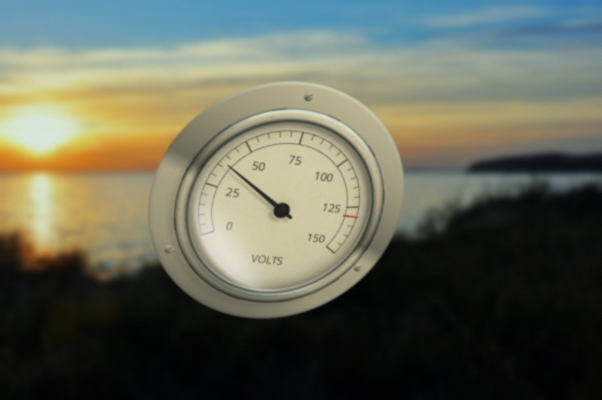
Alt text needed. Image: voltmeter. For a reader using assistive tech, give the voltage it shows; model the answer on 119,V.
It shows 37.5,V
